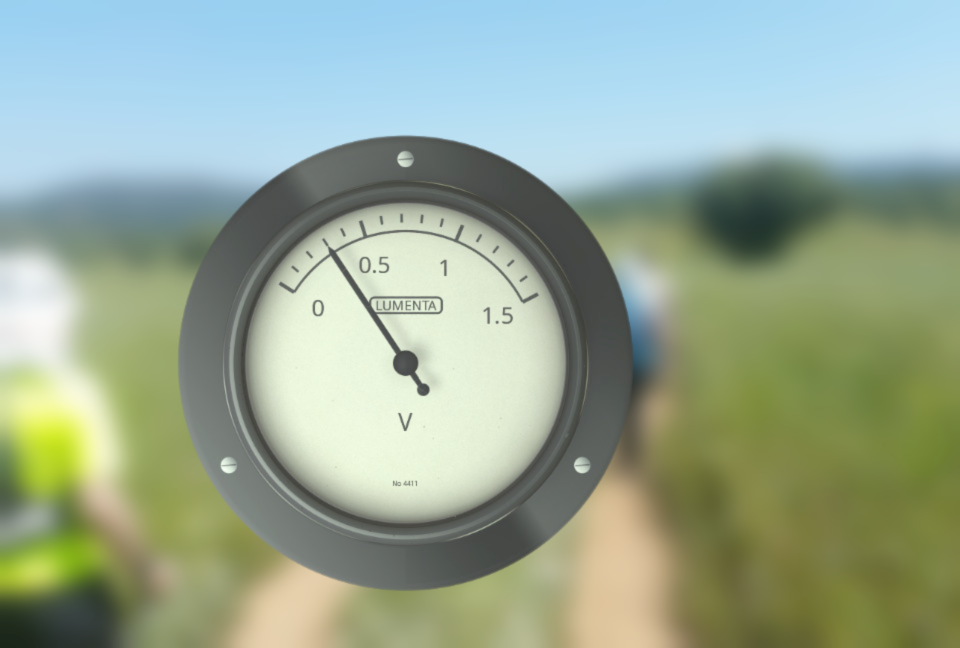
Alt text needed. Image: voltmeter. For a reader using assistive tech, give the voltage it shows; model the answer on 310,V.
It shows 0.3,V
